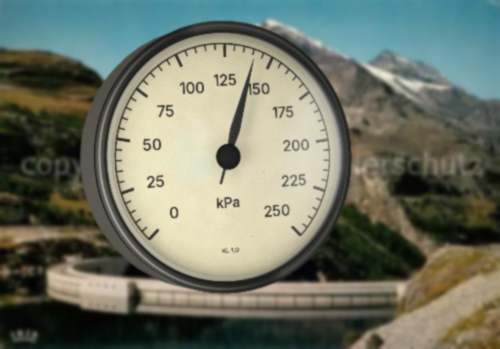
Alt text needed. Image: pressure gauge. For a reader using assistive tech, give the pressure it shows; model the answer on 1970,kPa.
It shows 140,kPa
